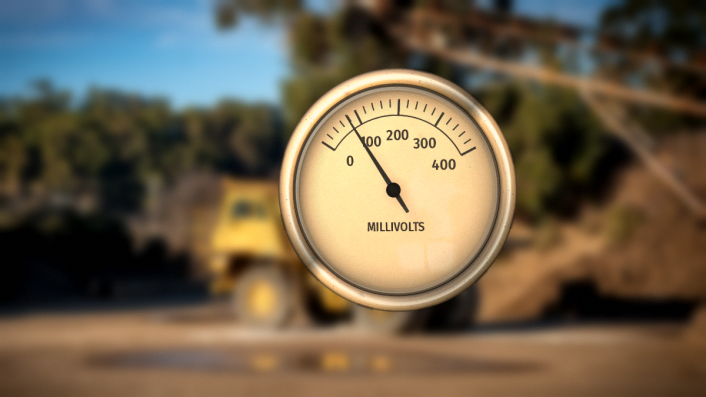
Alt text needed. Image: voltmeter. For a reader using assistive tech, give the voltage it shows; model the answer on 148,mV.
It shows 80,mV
